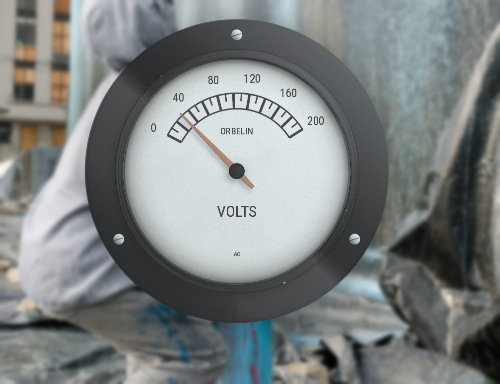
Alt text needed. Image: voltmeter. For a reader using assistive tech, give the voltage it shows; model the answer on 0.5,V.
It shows 30,V
